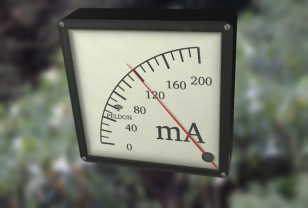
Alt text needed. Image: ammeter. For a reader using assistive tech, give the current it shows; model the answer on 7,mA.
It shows 120,mA
